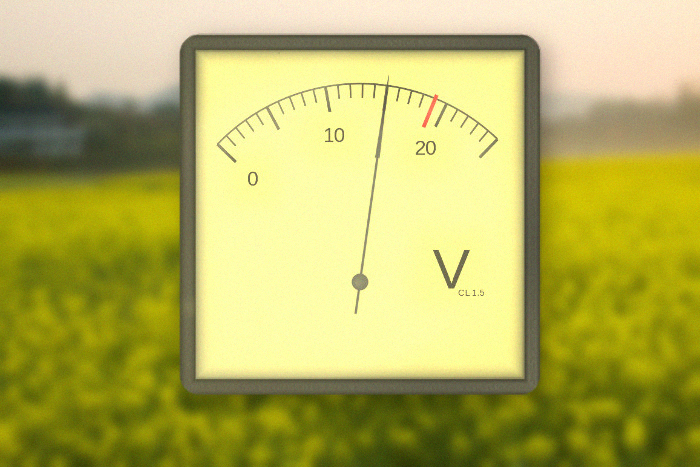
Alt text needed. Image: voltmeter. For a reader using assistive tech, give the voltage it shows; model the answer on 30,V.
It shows 15,V
